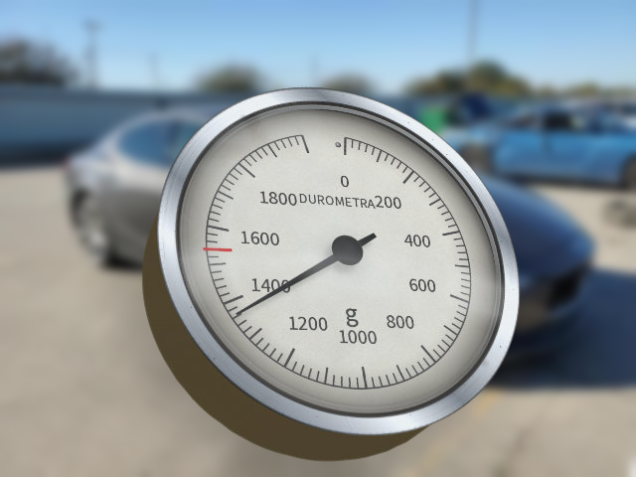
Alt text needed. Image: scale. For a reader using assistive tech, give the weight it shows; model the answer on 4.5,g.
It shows 1360,g
